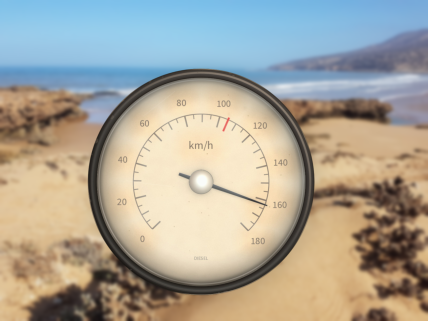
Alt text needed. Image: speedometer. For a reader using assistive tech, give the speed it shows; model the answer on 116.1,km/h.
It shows 162.5,km/h
